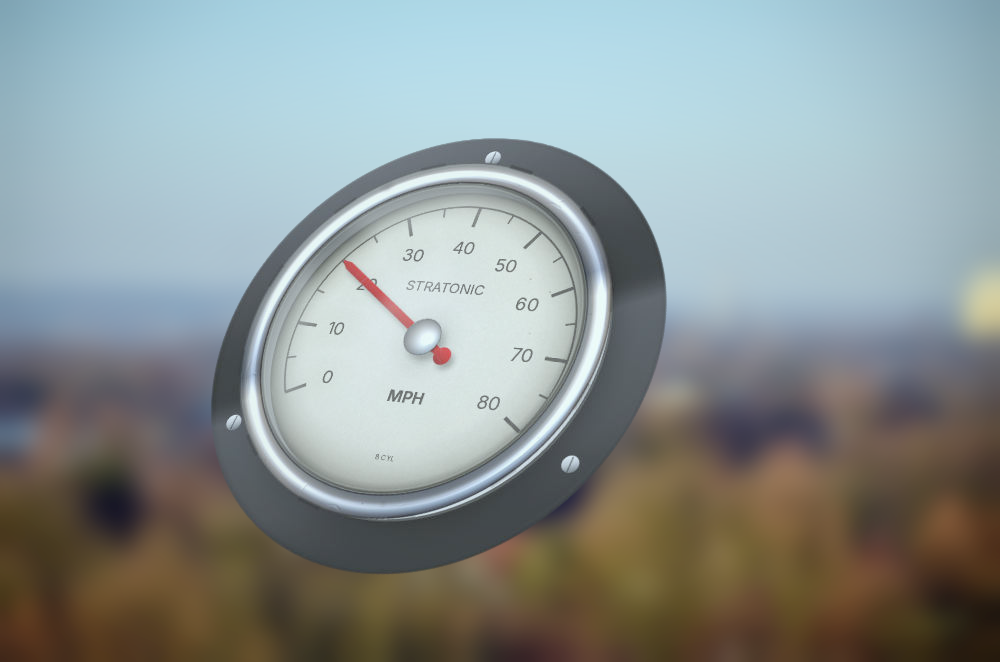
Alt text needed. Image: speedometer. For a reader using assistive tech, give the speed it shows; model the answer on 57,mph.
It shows 20,mph
